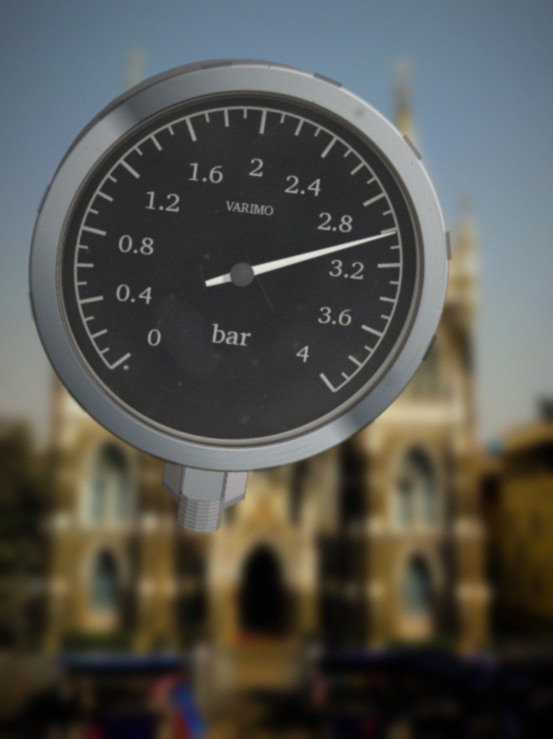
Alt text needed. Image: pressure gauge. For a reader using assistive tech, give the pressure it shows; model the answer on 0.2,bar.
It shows 3,bar
